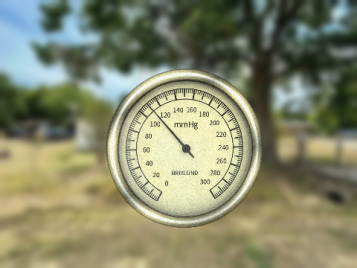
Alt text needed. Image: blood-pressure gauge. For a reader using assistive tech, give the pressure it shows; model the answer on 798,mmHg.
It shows 110,mmHg
